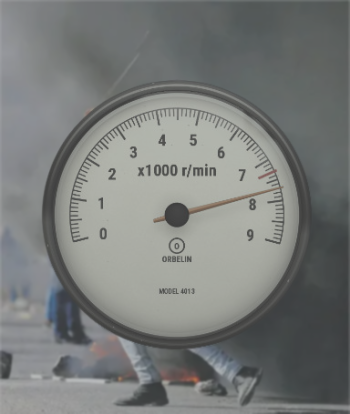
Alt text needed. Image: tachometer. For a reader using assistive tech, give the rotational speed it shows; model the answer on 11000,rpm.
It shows 7700,rpm
